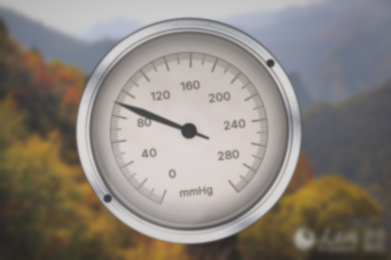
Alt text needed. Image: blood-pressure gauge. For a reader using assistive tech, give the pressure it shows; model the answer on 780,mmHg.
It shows 90,mmHg
